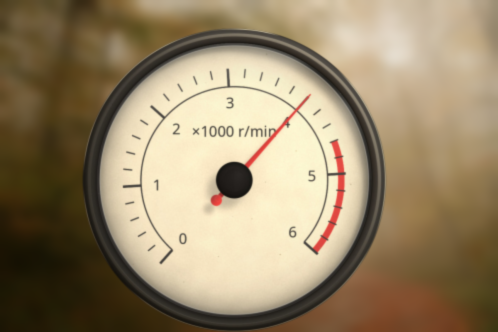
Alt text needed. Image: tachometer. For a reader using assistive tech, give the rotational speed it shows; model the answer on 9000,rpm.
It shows 4000,rpm
